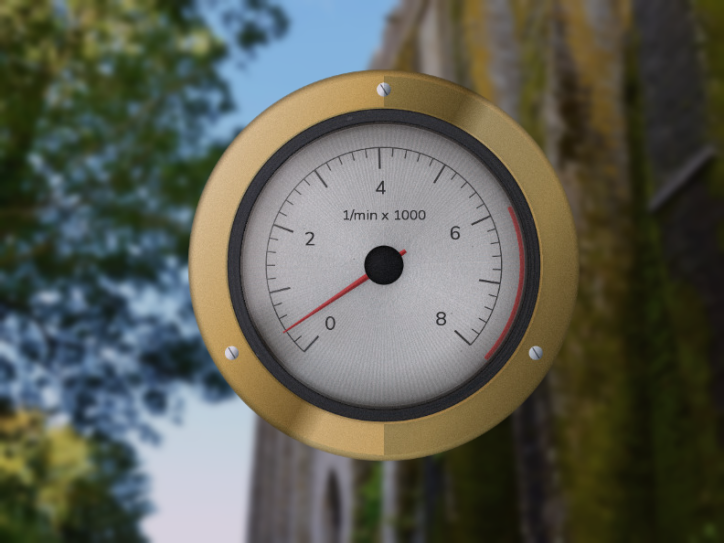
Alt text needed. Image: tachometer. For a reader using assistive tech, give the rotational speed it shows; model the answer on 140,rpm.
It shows 400,rpm
